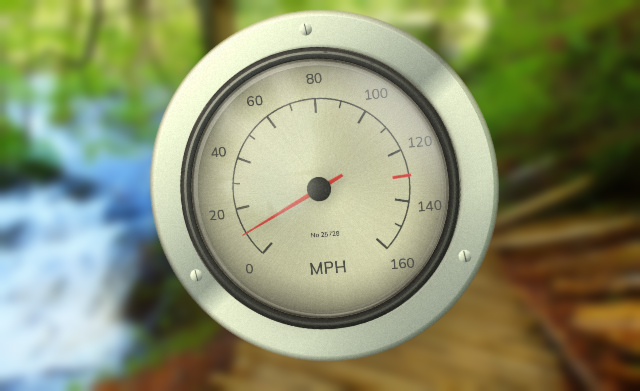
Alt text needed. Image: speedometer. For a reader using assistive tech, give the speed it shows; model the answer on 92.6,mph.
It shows 10,mph
